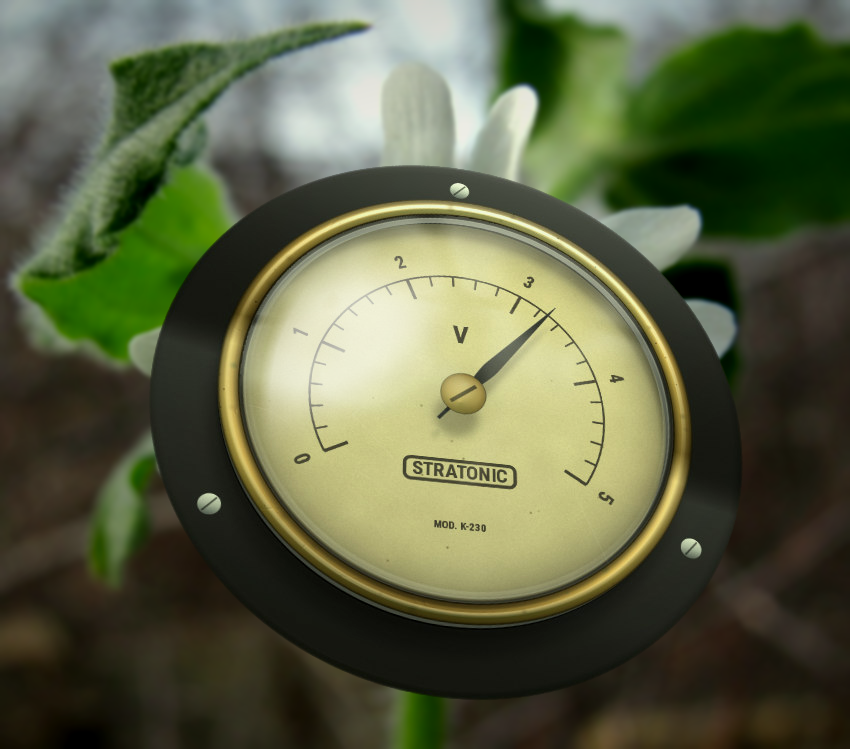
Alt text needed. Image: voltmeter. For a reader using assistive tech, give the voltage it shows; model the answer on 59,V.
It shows 3.3,V
